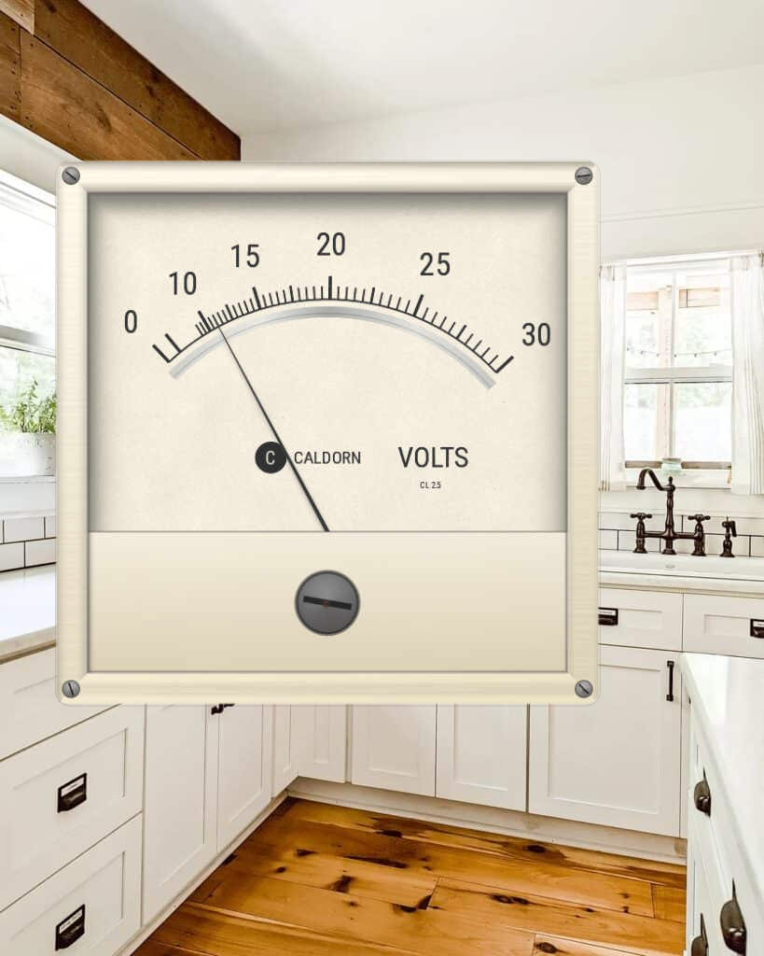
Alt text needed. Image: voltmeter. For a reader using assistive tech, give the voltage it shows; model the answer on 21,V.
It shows 11,V
